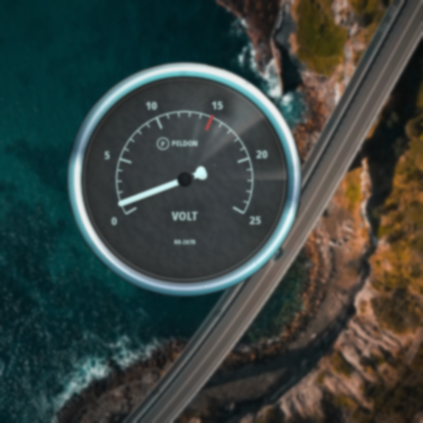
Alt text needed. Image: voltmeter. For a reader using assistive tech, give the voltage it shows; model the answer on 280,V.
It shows 1,V
